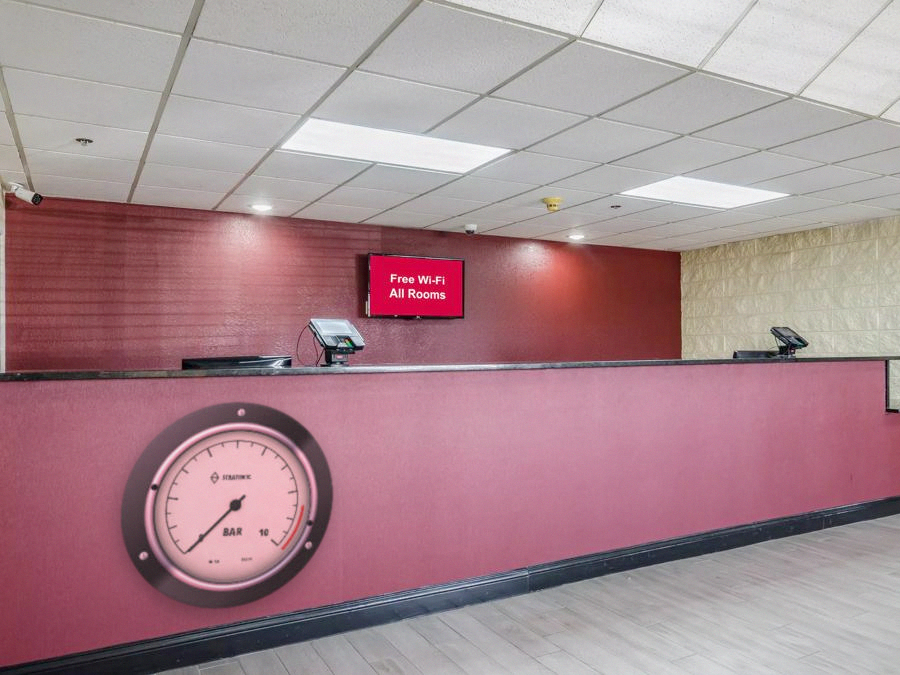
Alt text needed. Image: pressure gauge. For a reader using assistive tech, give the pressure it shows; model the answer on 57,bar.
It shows 0,bar
